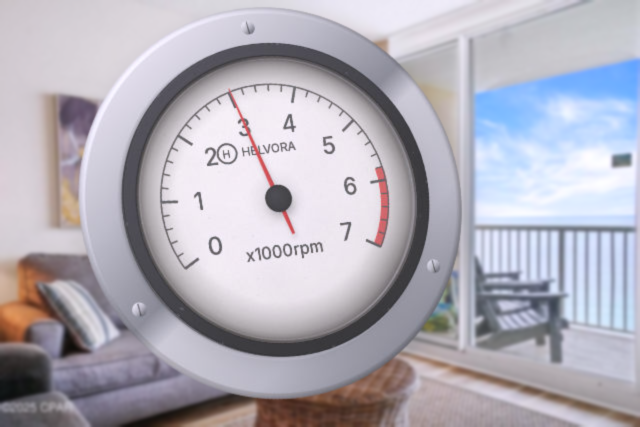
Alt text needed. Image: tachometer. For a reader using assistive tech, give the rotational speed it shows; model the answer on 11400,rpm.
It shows 3000,rpm
